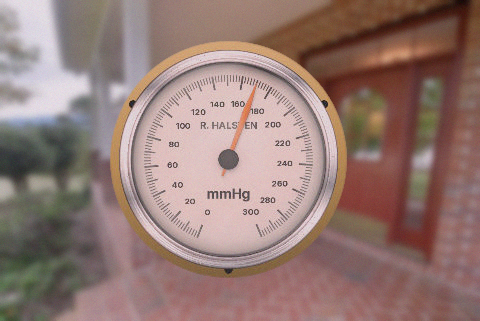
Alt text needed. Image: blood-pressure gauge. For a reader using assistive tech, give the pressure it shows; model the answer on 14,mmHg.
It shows 170,mmHg
